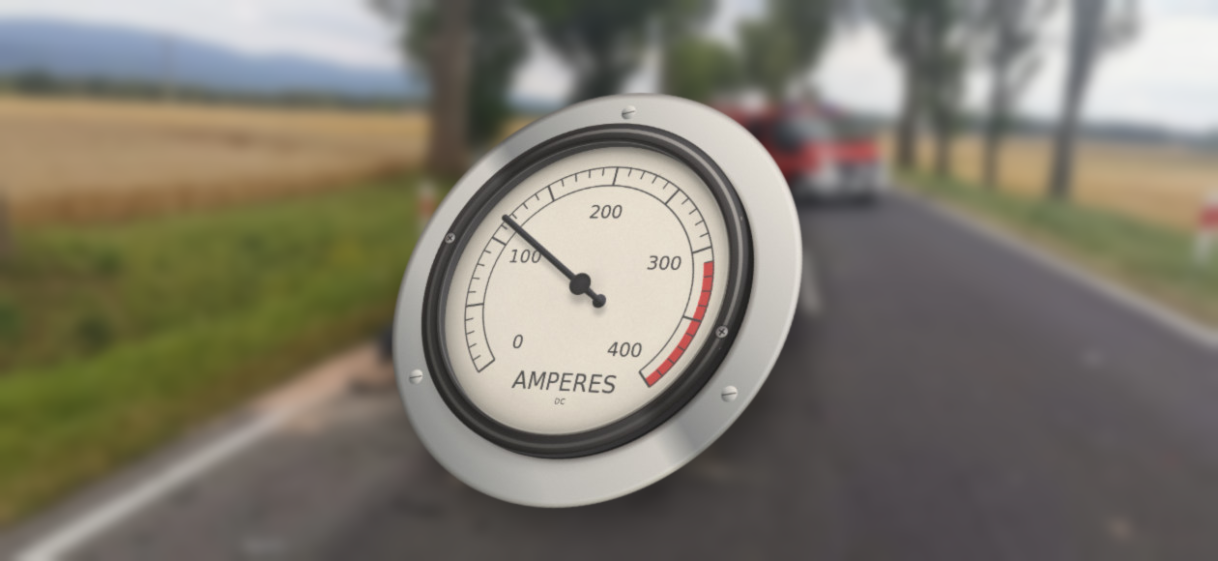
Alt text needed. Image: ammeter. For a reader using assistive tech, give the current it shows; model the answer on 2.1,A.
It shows 115,A
